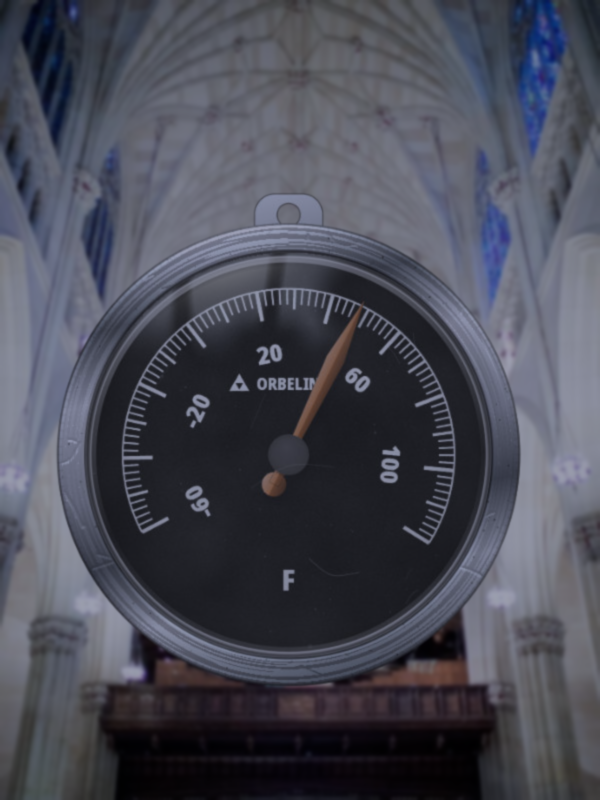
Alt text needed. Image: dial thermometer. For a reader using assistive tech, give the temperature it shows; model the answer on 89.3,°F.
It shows 48,°F
